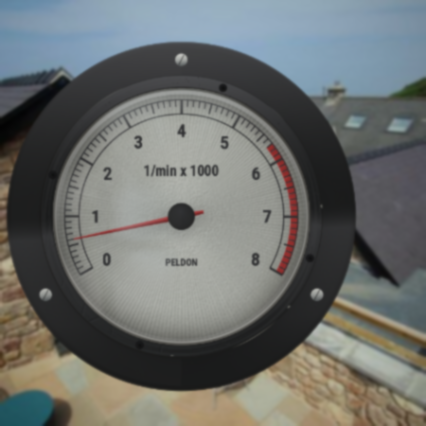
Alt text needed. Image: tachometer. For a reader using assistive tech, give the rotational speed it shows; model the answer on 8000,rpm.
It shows 600,rpm
